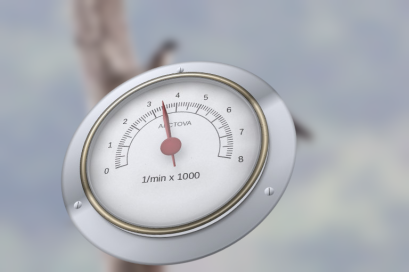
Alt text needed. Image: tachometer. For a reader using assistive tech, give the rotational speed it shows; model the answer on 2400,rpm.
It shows 3500,rpm
